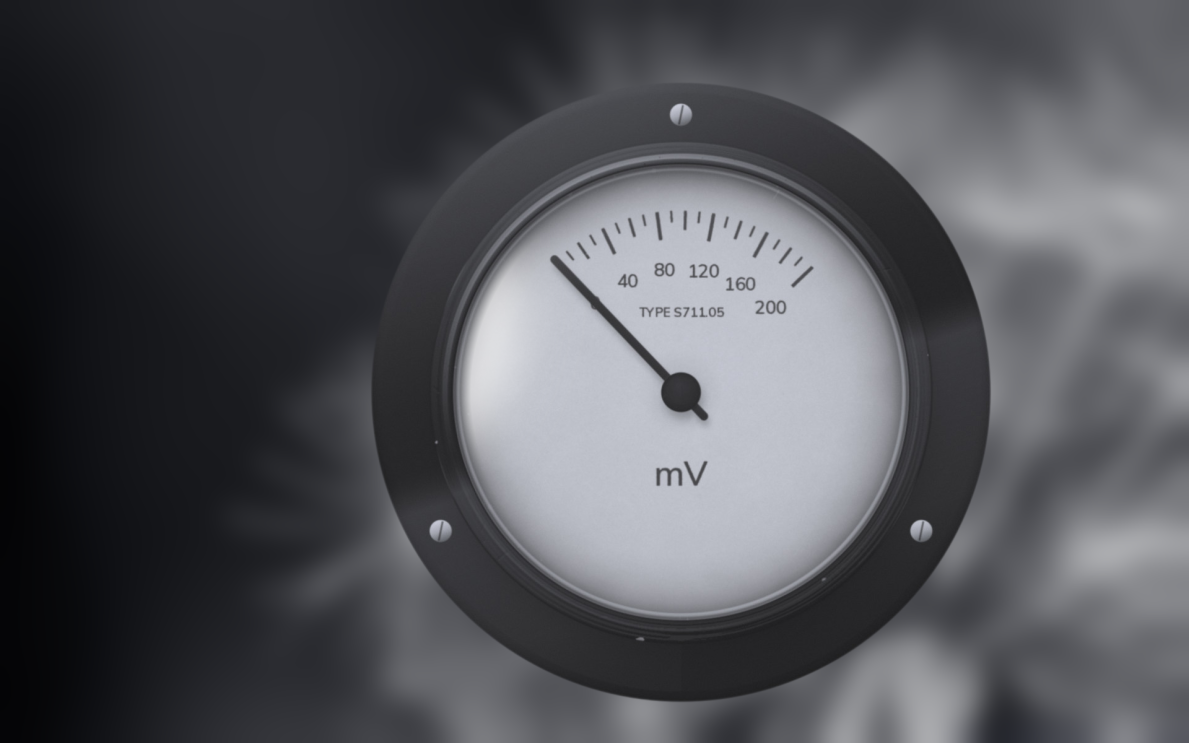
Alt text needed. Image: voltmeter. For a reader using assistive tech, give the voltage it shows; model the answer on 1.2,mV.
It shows 0,mV
